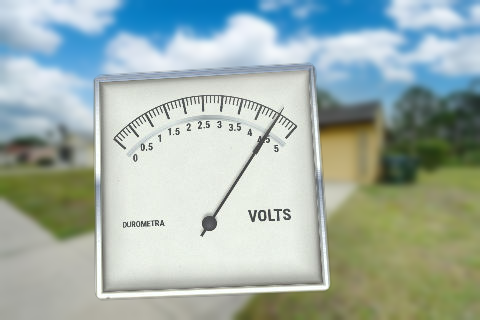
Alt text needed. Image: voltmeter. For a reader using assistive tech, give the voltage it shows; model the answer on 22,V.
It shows 4.5,V
